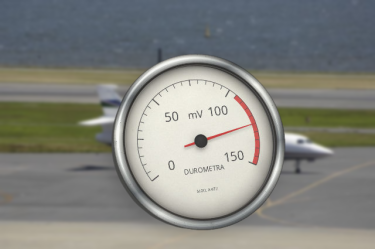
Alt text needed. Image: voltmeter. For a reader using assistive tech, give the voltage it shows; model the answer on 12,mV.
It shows 125,mV
